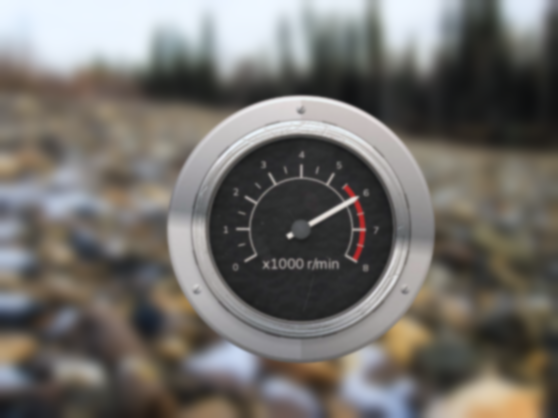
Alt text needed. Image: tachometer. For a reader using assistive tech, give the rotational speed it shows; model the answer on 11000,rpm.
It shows 6000,rpm
